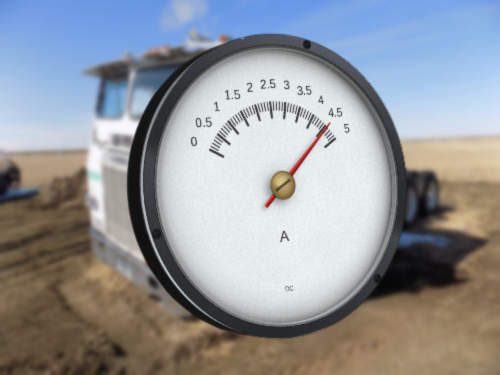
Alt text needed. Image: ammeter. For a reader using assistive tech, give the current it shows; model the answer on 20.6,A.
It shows 4.5,A
